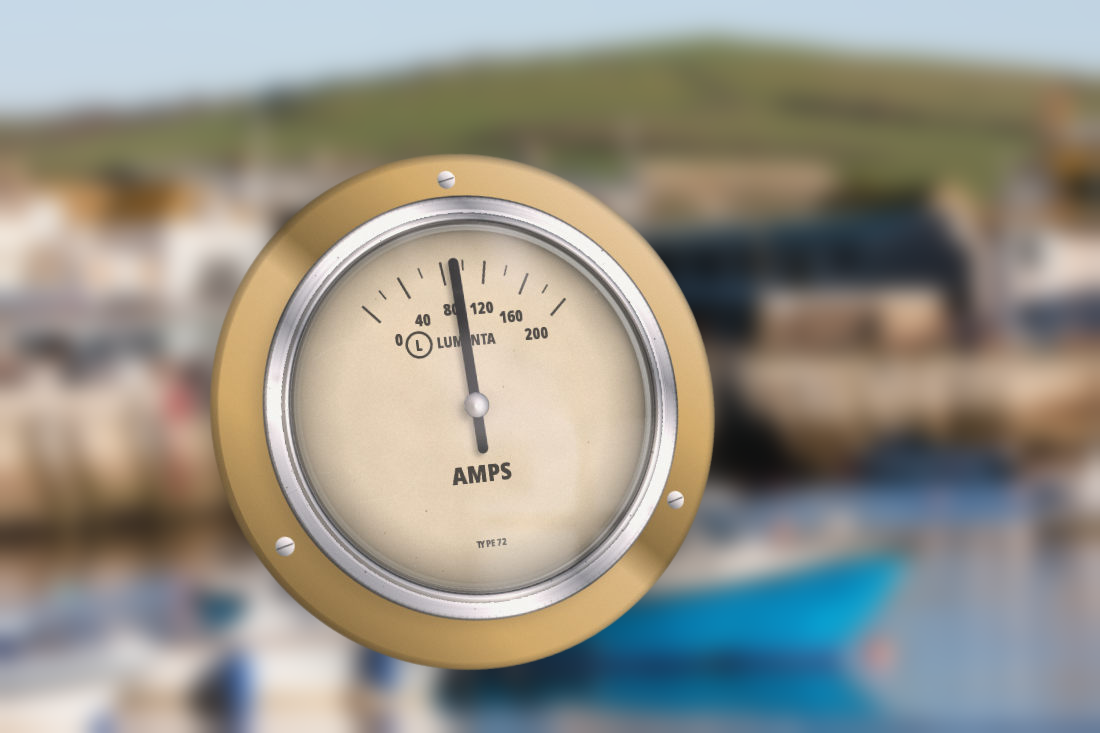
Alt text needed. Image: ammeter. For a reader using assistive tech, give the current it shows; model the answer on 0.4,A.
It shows 90,A
